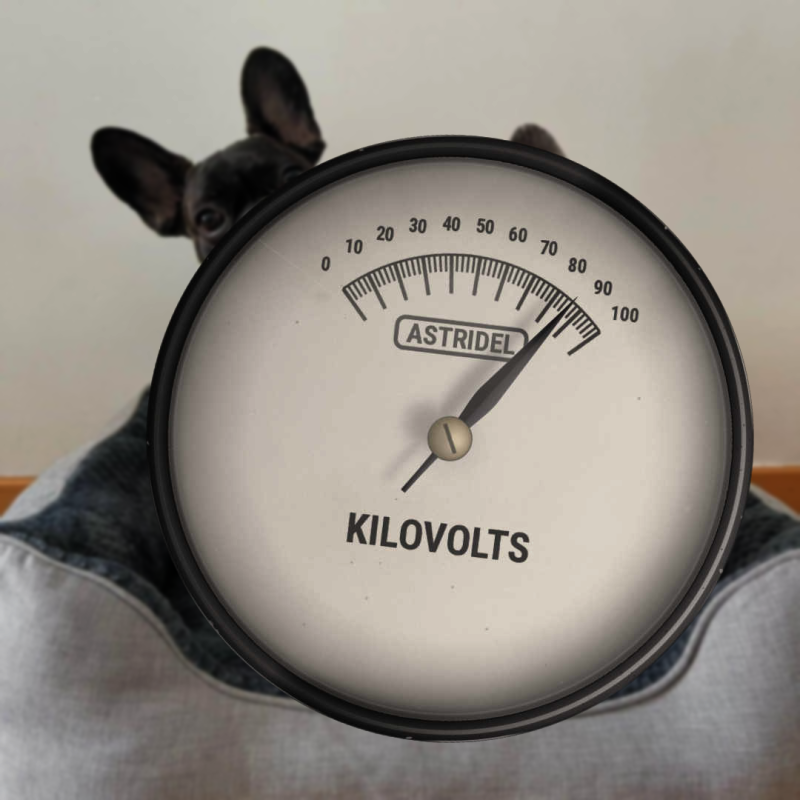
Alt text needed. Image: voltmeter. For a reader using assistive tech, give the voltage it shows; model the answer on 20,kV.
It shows 86,kV
